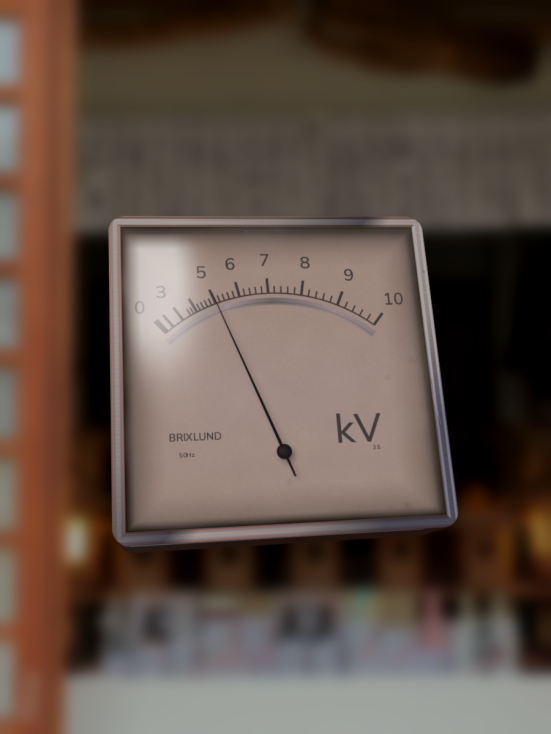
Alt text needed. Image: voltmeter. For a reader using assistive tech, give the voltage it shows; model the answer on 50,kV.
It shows 5,kV
